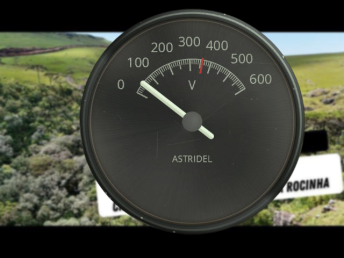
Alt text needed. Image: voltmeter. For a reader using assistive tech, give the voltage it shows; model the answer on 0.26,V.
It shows 50,V
